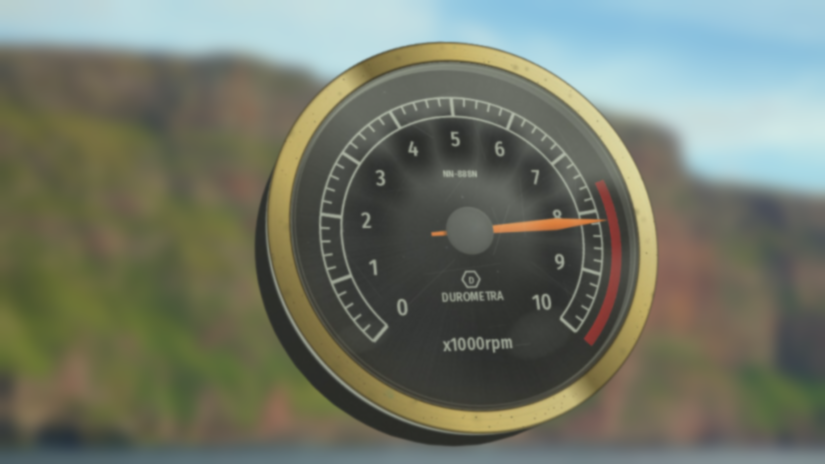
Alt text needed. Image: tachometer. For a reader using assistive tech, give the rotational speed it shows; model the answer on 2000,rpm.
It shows 8200,rpm
